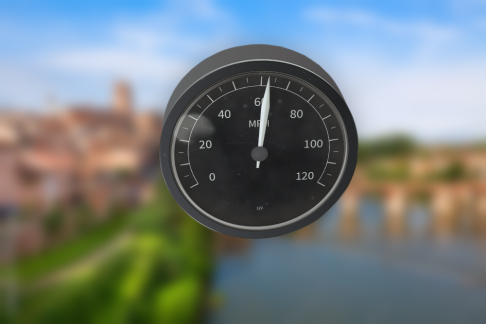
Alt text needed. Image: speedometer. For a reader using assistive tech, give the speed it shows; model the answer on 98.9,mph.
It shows 62.5,mph
